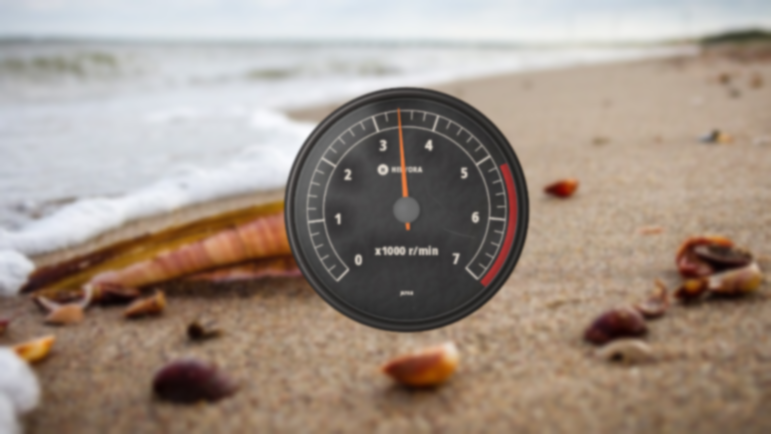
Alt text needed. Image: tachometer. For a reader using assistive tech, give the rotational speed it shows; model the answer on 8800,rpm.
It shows 3400,rpm
